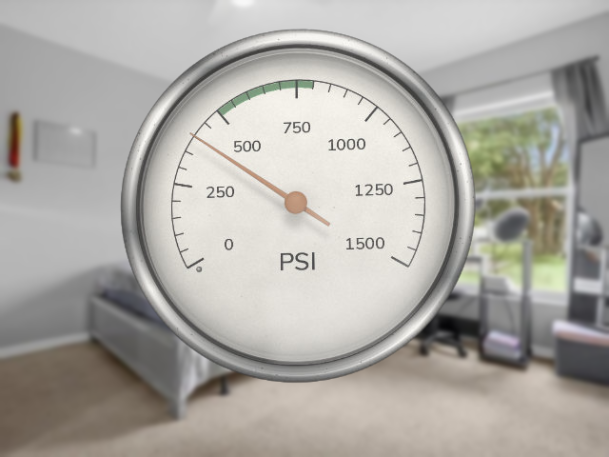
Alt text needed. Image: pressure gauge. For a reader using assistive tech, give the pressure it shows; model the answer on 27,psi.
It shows 400,psi
